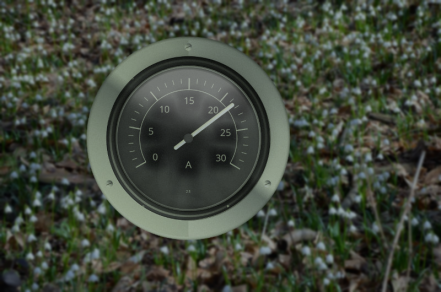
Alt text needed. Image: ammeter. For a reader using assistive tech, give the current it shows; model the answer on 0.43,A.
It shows 21.5,A
